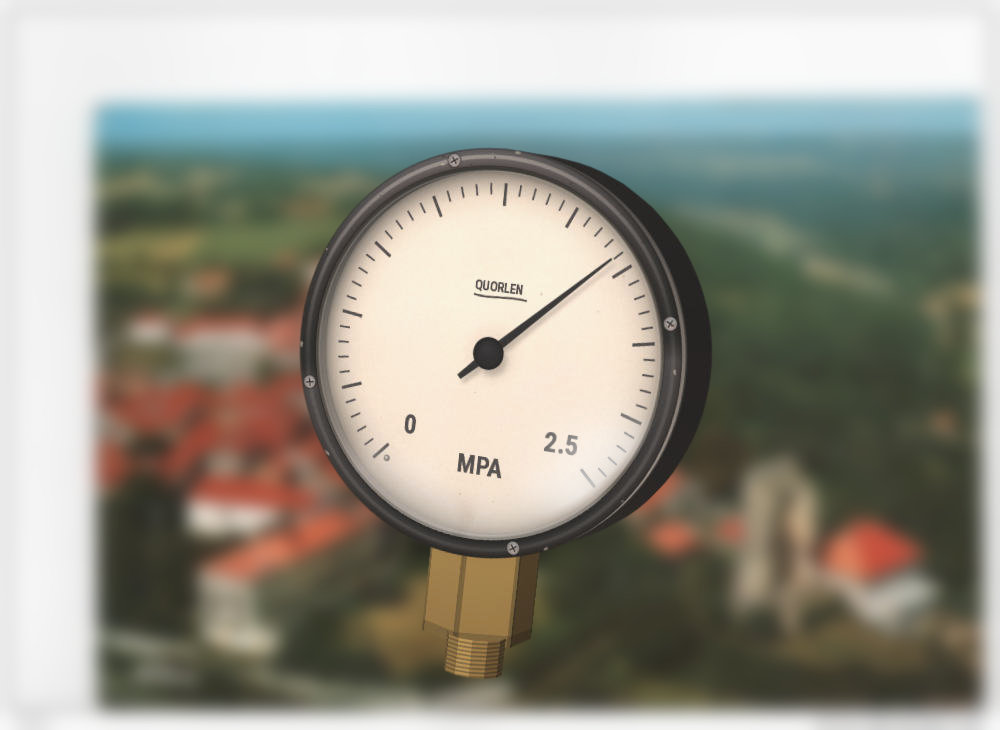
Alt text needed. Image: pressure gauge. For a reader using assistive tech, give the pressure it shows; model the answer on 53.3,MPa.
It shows 1.7,MPa
